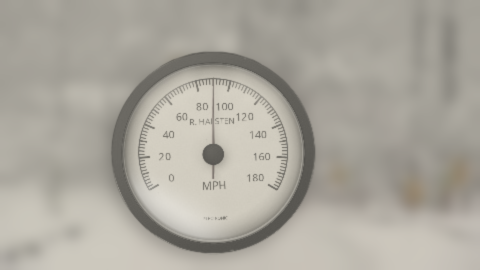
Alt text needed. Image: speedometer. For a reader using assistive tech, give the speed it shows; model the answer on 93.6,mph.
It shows 90,mph
